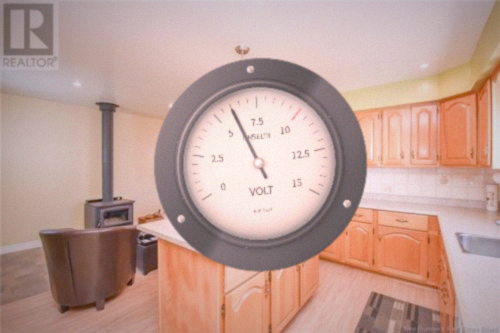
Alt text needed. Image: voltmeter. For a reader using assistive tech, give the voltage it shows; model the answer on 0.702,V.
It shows 6,V
